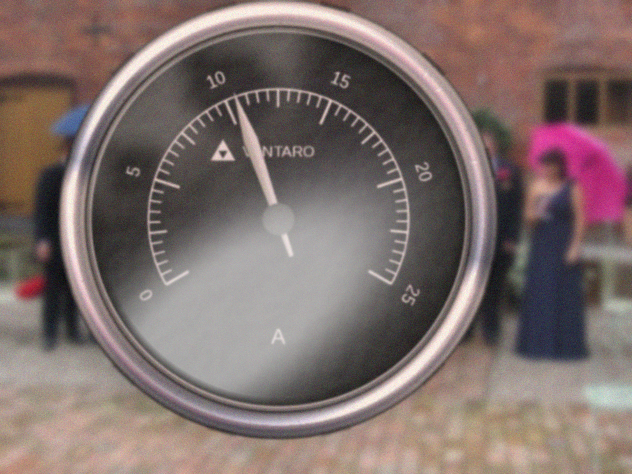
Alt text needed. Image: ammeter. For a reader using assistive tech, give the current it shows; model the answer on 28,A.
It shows 10.5,A
